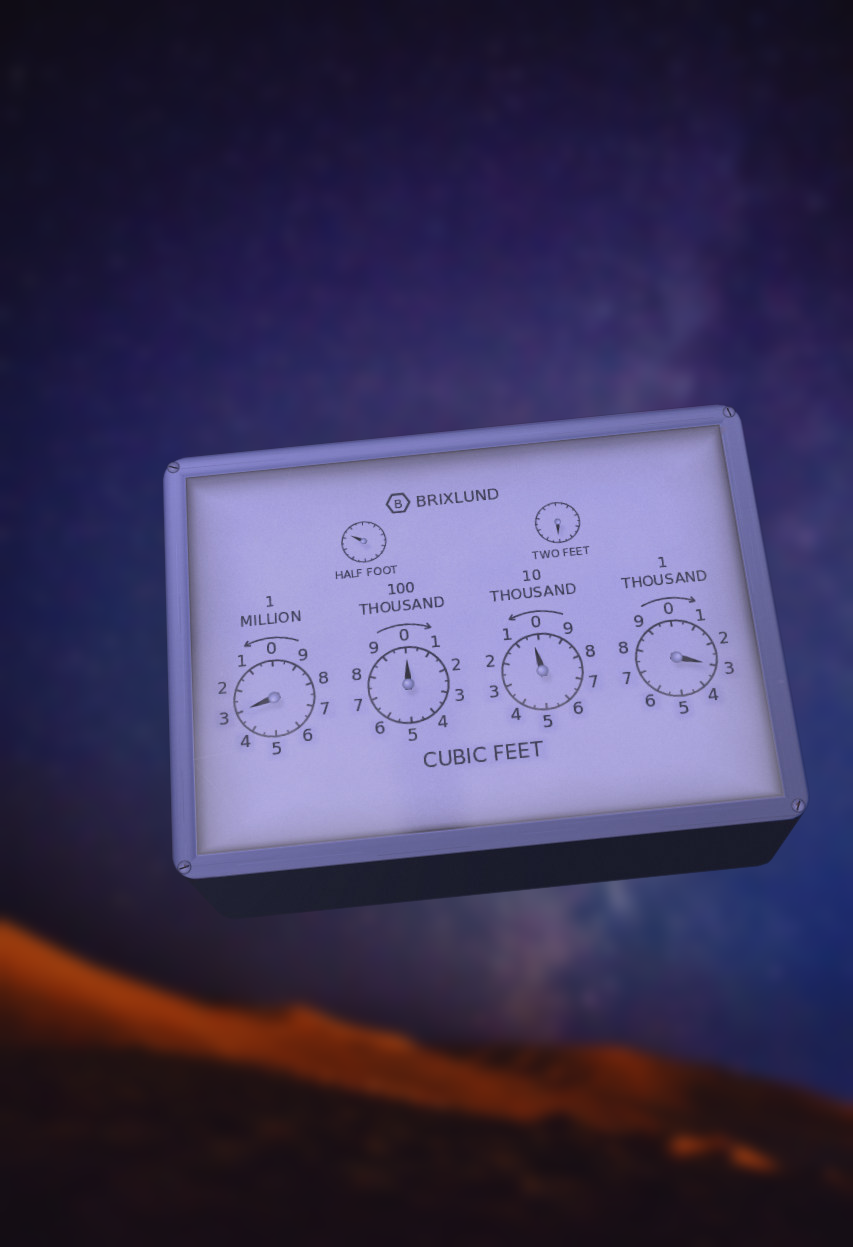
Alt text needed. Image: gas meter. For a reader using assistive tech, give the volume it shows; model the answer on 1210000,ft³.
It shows 300300,ft³
